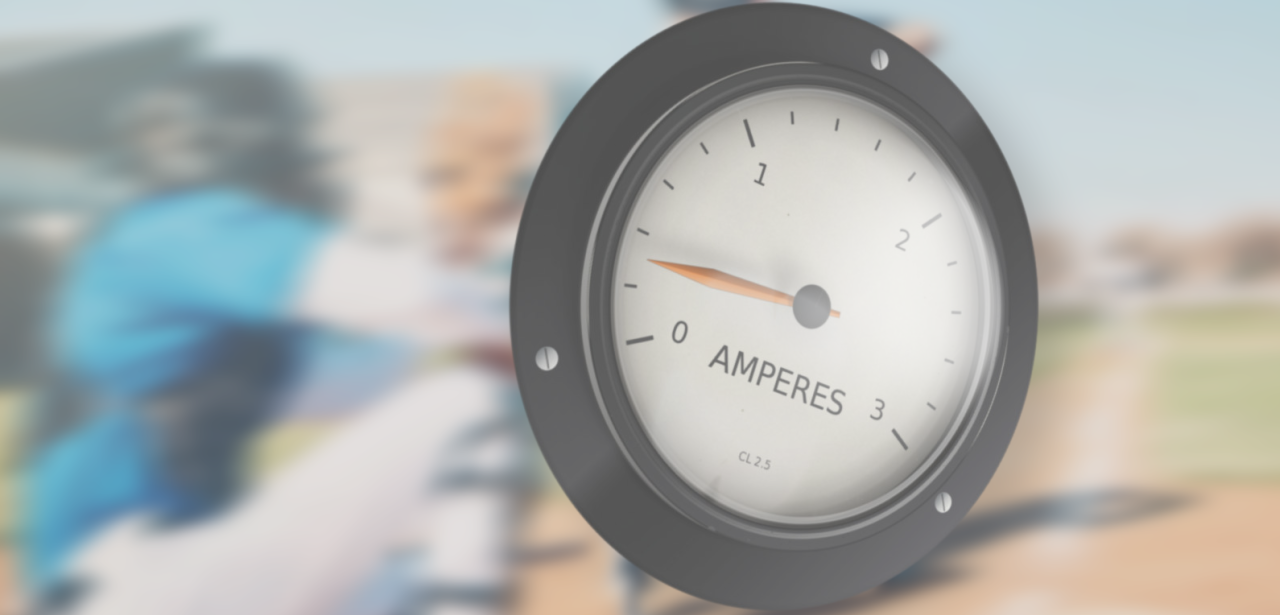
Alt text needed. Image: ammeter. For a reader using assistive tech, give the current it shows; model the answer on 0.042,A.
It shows 0.3,A
